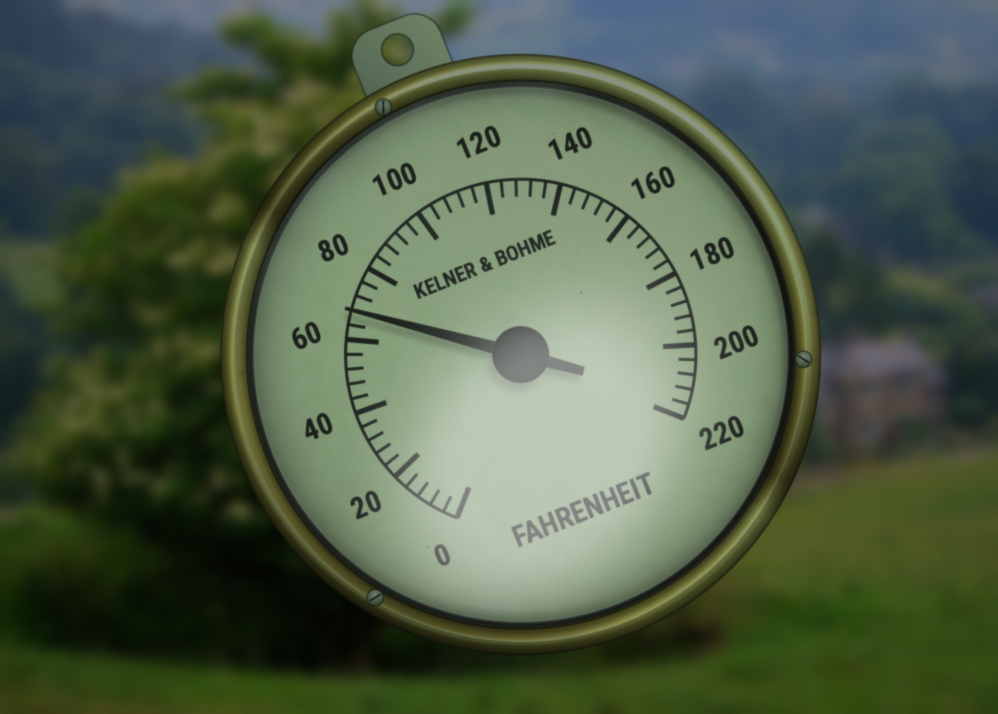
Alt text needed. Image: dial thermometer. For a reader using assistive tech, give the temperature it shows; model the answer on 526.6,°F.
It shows 68,°F
